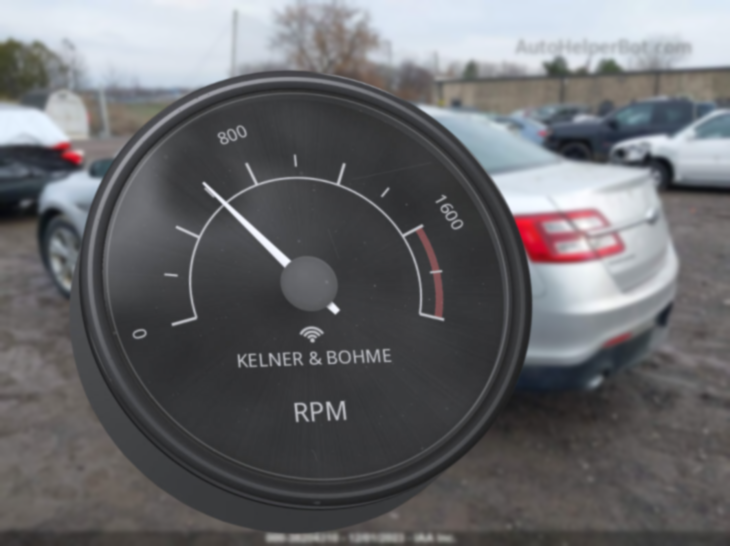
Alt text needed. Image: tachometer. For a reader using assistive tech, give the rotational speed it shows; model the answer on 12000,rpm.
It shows 600,rpm
